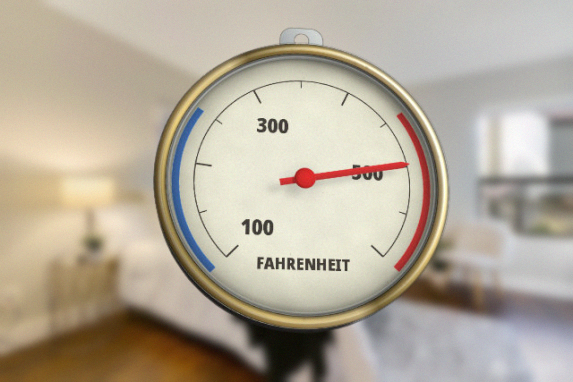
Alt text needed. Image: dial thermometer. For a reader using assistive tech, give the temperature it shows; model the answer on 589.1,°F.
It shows 500,°F
